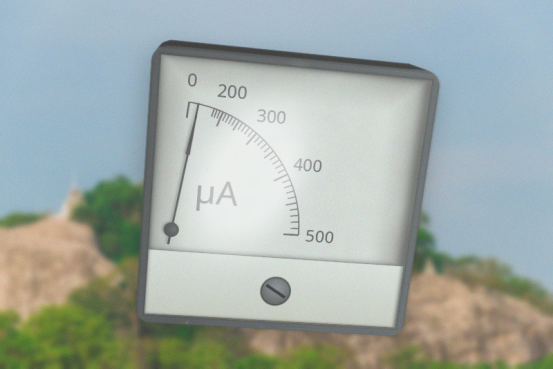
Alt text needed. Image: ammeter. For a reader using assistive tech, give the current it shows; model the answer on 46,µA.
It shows 100,µA
